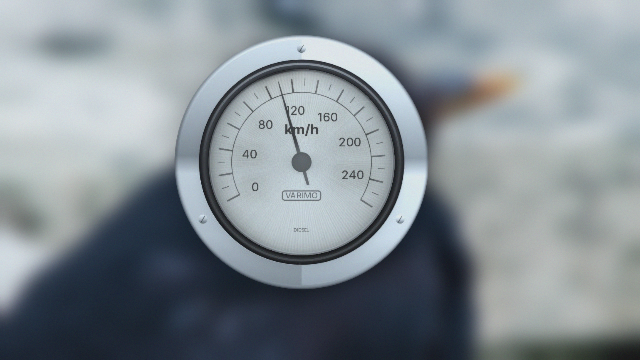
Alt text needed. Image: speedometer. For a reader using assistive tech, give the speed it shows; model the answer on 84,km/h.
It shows 110,km/h
